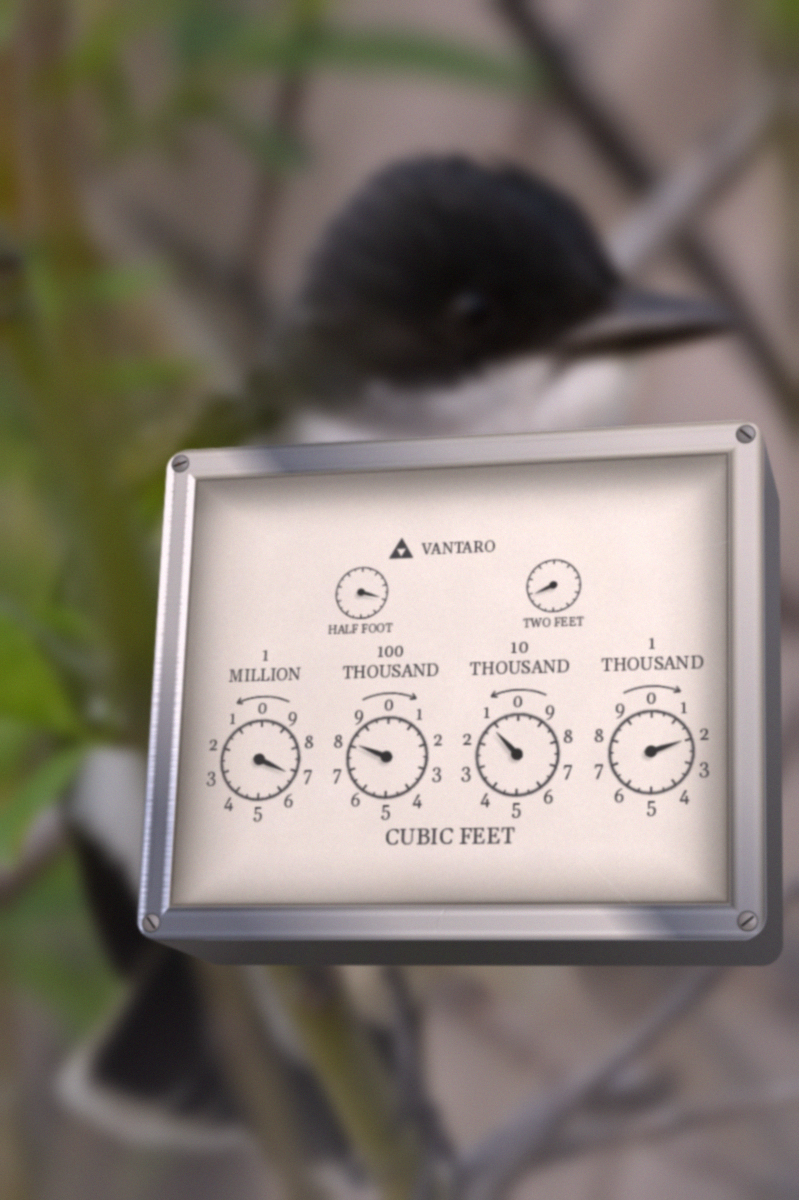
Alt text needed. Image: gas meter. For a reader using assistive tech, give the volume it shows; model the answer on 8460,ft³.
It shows 681200,ft³
